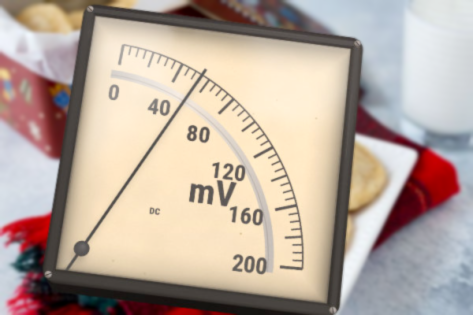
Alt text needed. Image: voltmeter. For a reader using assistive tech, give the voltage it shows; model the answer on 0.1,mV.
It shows 55,mV
